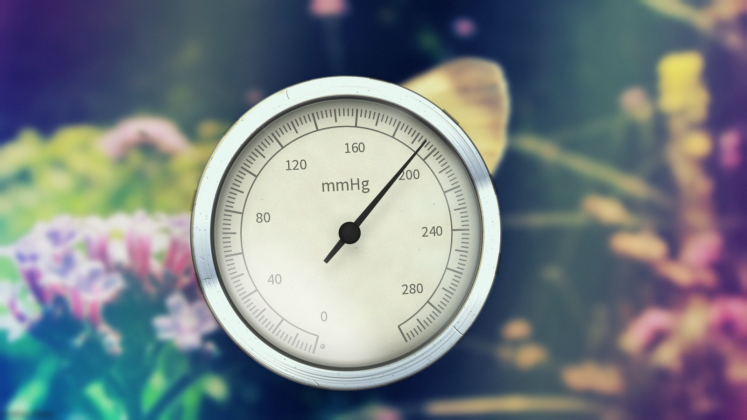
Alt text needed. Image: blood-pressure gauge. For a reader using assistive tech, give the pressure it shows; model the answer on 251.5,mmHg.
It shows 194,mmHg
